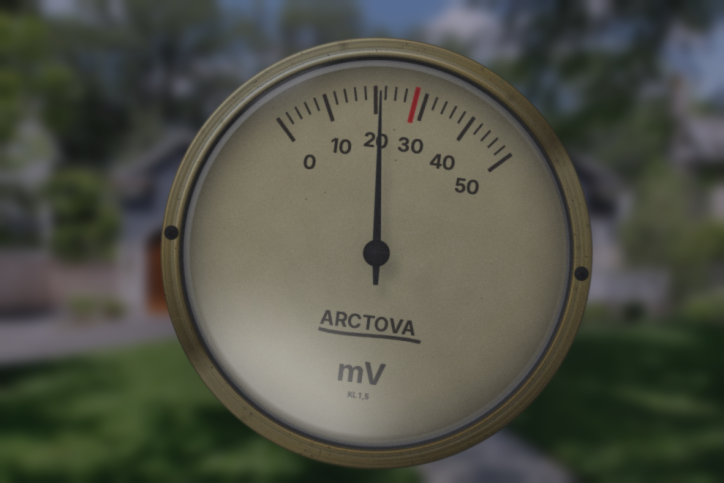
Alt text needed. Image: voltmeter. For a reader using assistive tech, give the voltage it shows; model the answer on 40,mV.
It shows 21,mV
